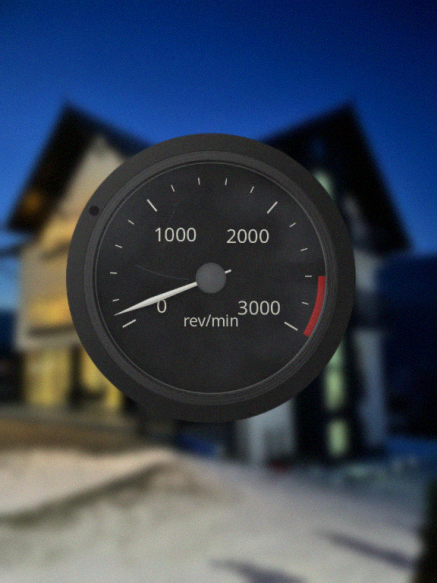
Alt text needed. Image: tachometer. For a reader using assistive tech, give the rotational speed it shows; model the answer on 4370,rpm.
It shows 100,rpm
